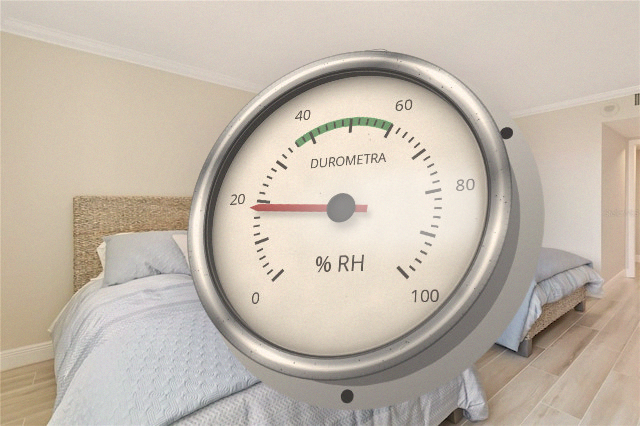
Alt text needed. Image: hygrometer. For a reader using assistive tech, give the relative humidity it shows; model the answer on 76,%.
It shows 18,%
